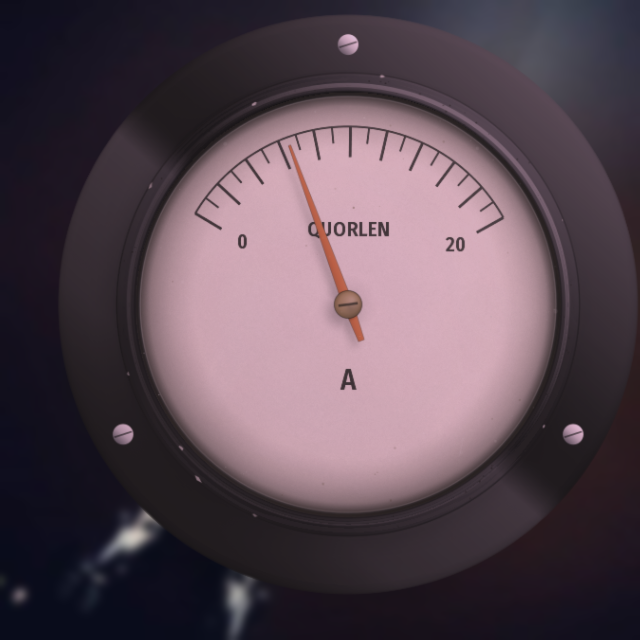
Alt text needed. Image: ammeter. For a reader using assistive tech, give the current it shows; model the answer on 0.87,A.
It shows 6.5,A
